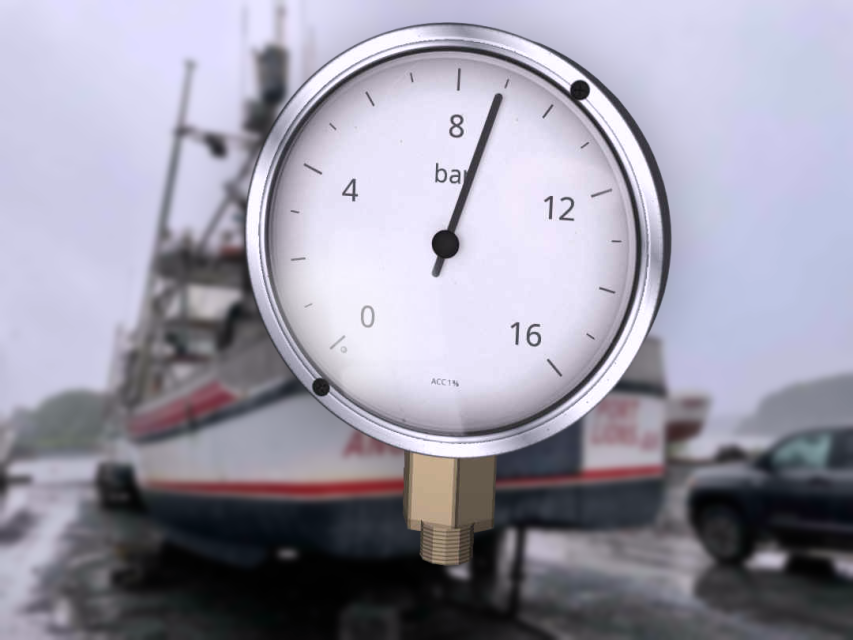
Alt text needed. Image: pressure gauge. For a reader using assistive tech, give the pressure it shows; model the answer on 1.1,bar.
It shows 9,bar
